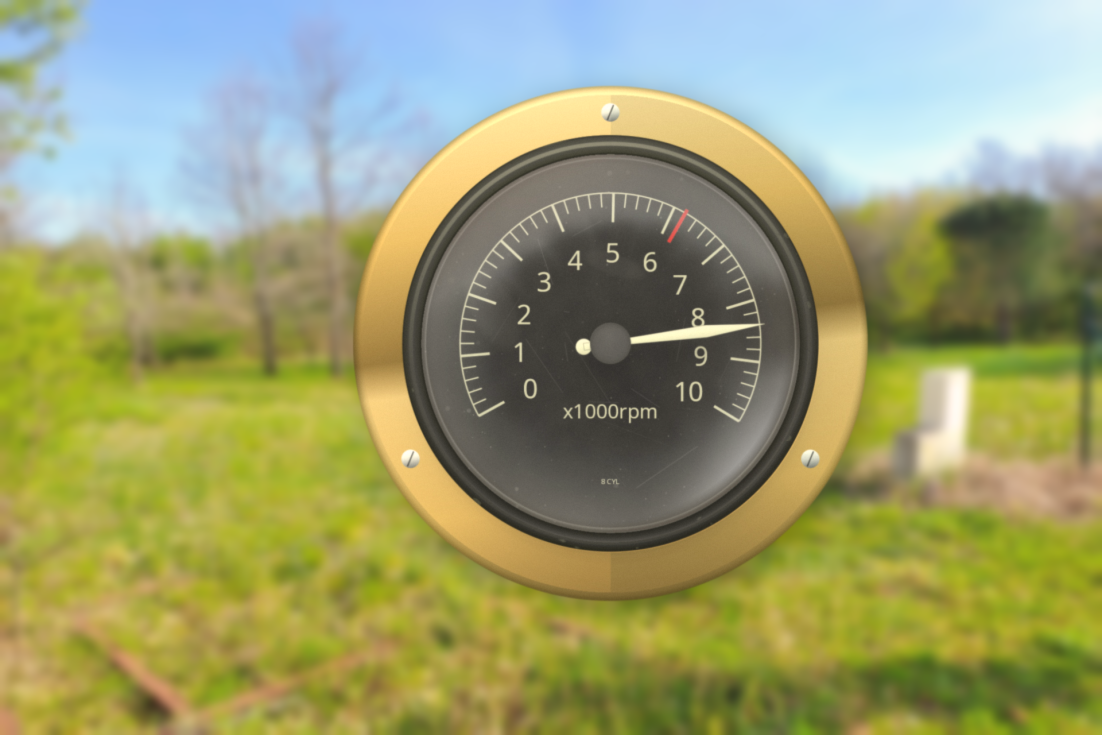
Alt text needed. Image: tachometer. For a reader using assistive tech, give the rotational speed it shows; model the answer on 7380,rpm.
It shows 8400,rpm
